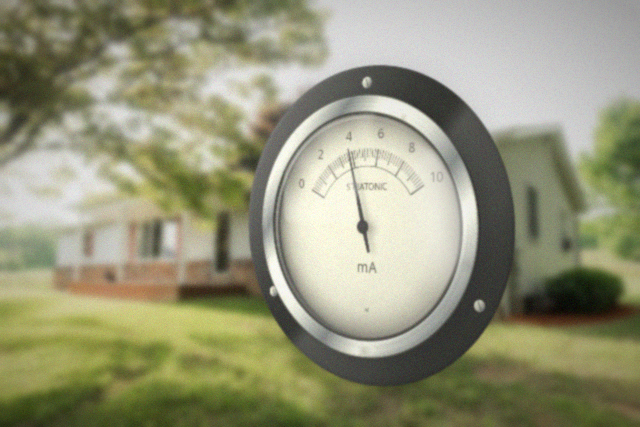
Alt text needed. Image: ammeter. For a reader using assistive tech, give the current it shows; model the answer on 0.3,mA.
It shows 4,mA
